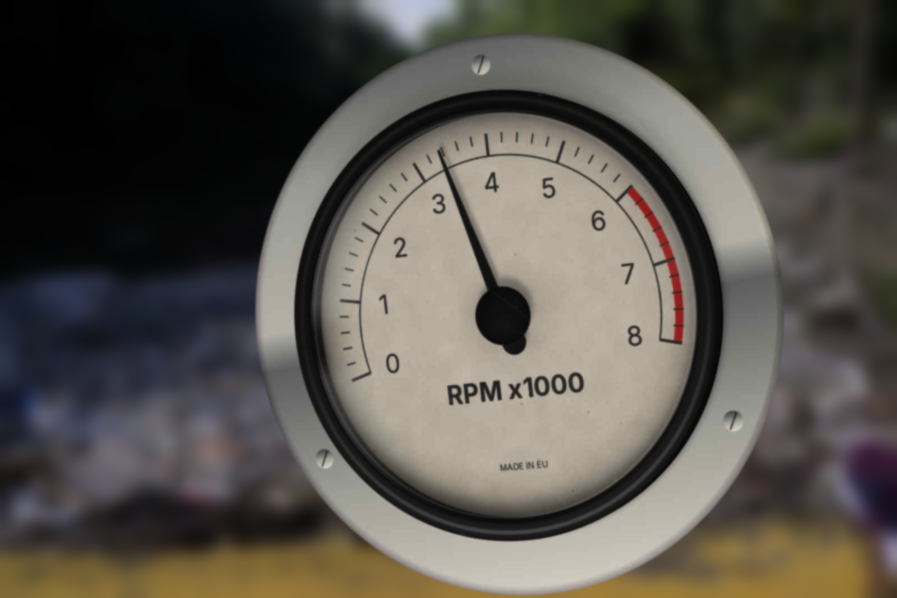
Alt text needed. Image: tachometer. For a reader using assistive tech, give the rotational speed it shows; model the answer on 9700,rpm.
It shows 3400,rpm
